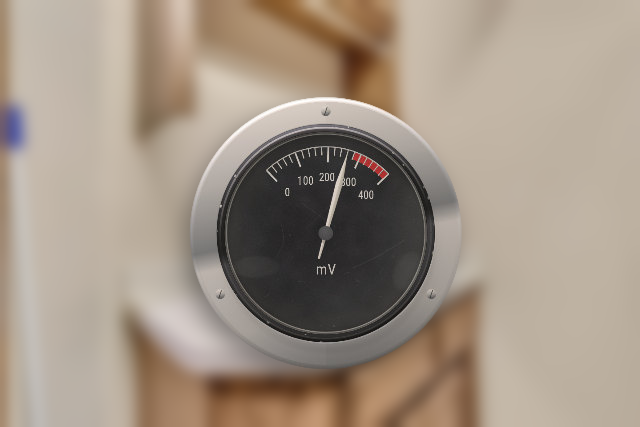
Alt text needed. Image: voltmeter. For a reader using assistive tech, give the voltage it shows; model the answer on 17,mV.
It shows 260,mV
